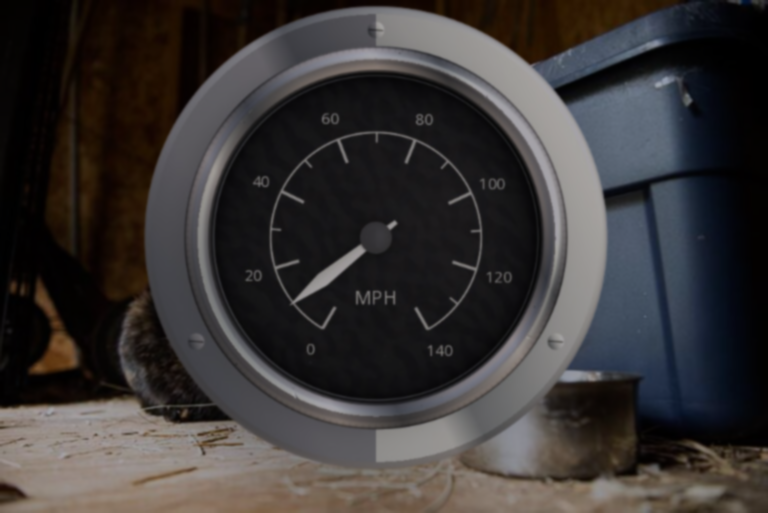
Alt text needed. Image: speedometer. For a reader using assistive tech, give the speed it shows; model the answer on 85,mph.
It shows 10,mph
